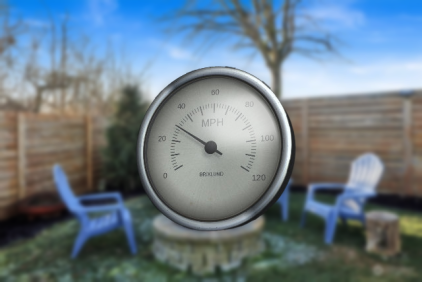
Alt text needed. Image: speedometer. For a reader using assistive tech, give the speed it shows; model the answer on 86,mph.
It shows 30,mph
